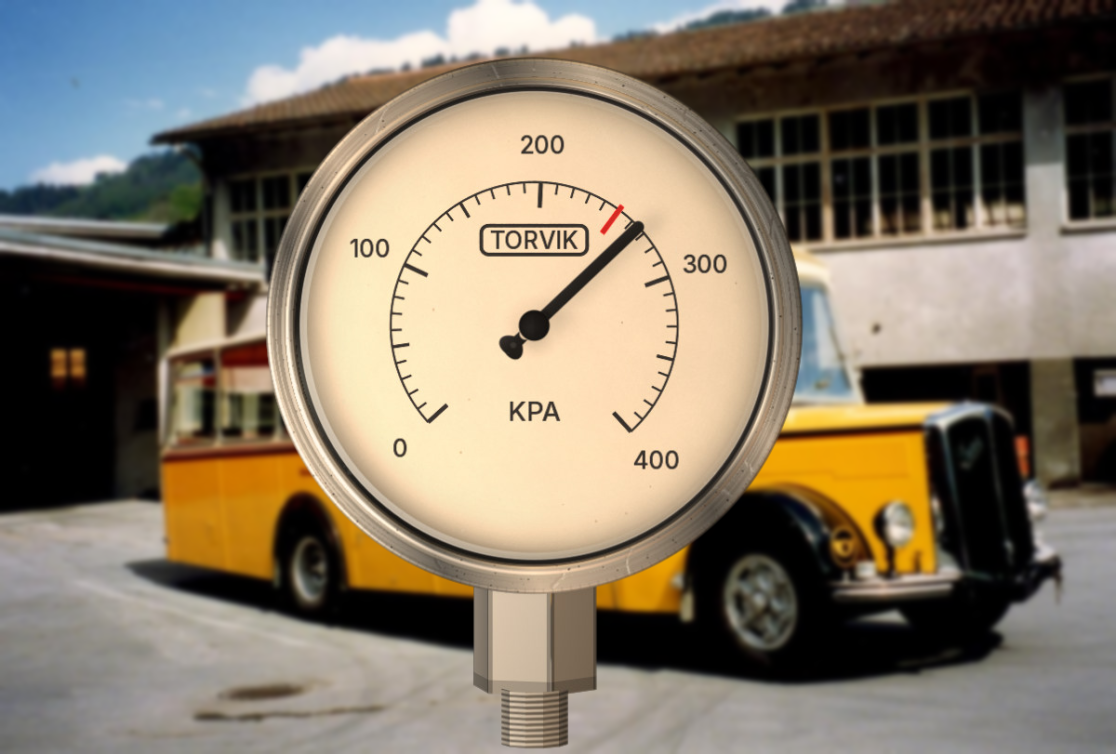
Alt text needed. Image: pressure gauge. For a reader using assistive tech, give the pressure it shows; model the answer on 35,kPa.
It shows 265,kPa
